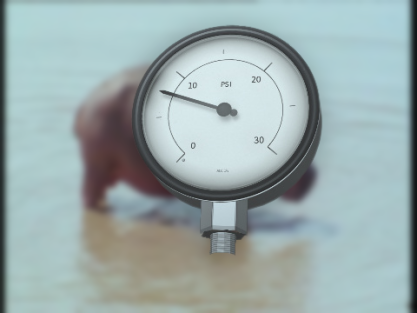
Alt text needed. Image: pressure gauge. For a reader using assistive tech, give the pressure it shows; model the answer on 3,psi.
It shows 7.5,psi
